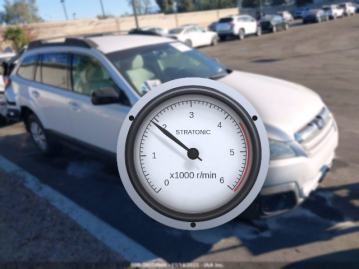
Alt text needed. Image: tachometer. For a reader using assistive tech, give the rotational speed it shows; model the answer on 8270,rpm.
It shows 1900,rpm
